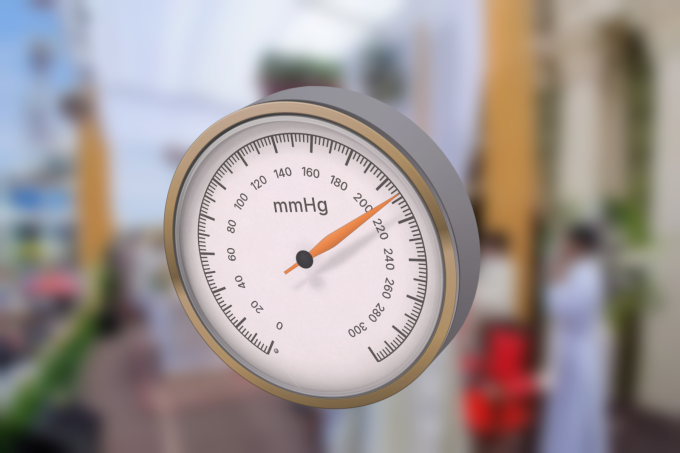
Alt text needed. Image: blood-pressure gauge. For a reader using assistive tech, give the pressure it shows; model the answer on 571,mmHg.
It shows 208,mmHg
